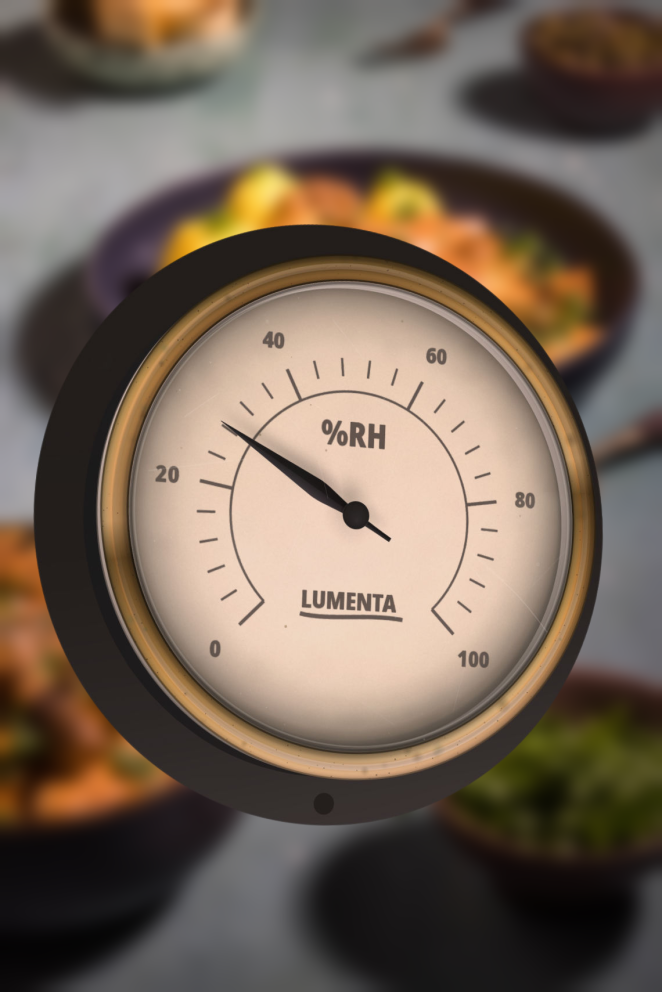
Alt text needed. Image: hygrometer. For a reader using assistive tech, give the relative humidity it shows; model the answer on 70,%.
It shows 28,%
